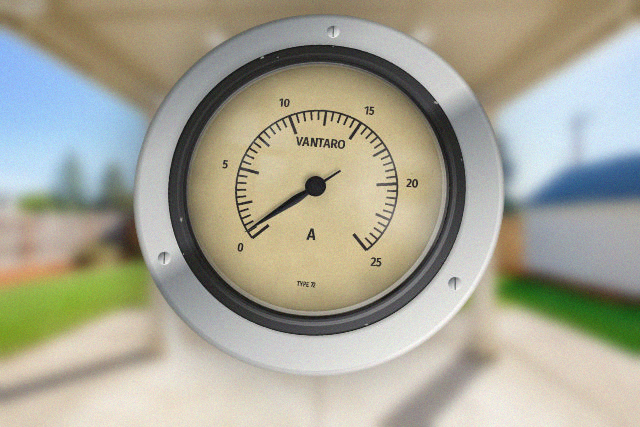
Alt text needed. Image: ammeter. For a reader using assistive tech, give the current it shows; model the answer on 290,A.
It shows 0.5,A
